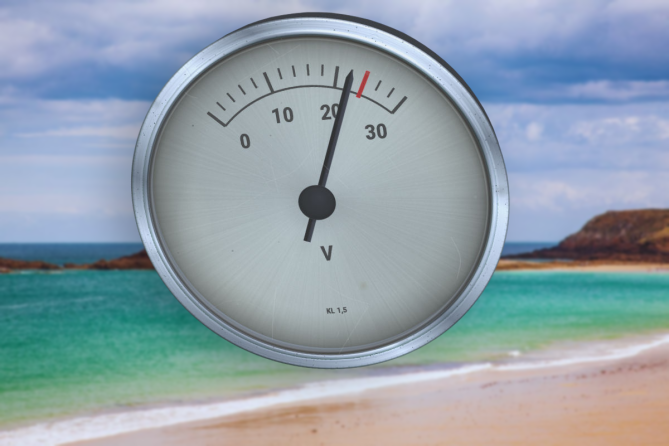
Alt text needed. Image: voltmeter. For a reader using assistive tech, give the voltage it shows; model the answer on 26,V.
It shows 22,V
